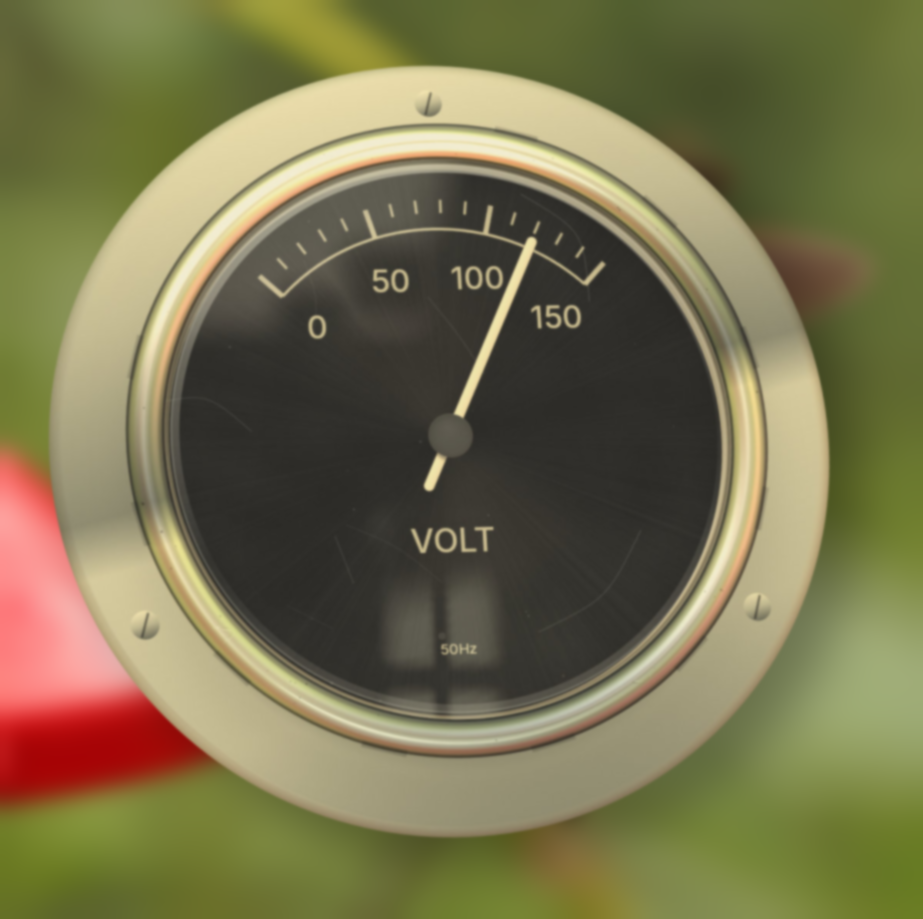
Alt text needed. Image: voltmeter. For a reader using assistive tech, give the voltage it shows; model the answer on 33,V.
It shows 120,V
